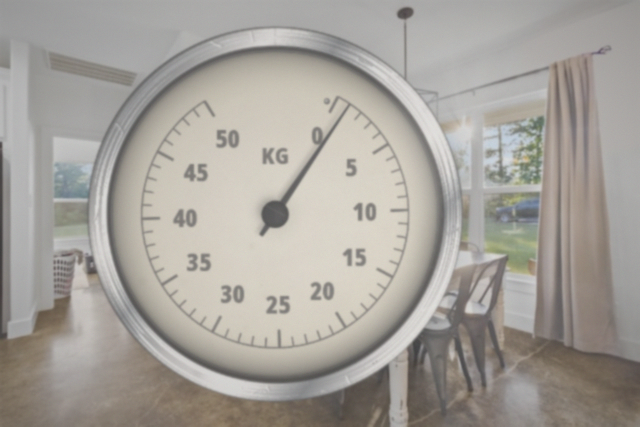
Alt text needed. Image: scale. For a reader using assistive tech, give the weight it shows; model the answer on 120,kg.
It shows 1,kg
